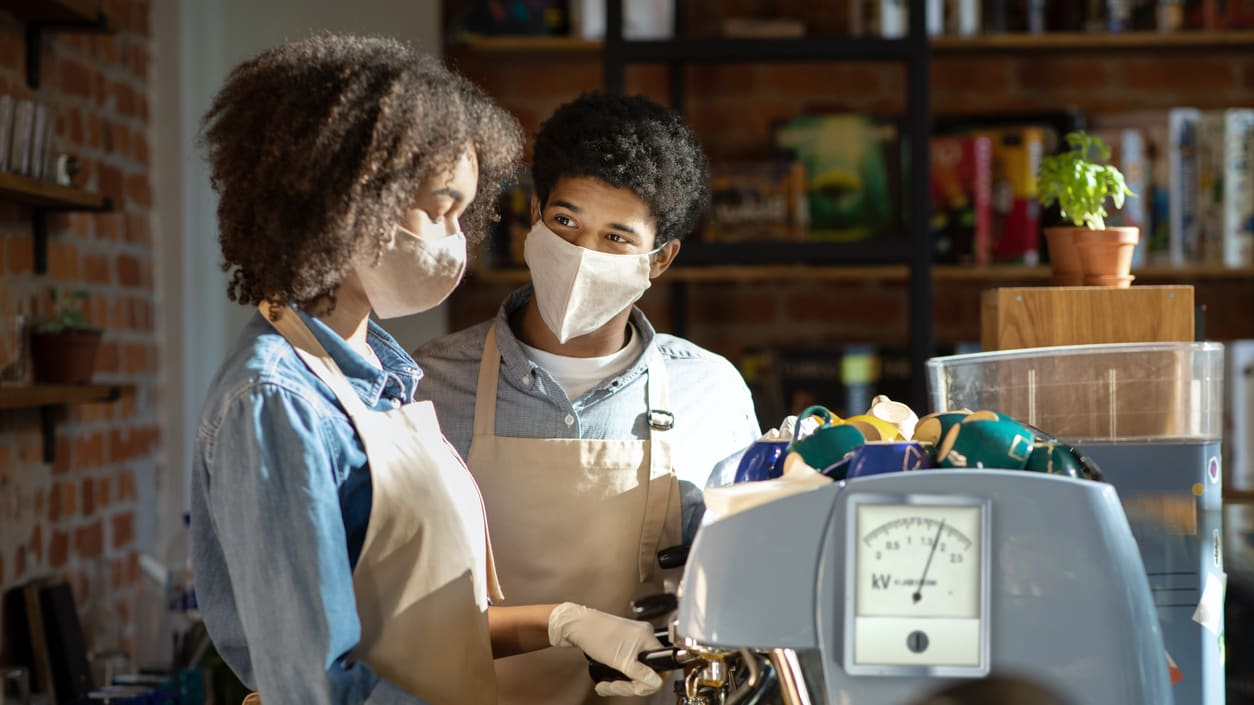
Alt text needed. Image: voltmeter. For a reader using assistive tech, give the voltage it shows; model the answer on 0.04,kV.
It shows 1.75,kV
